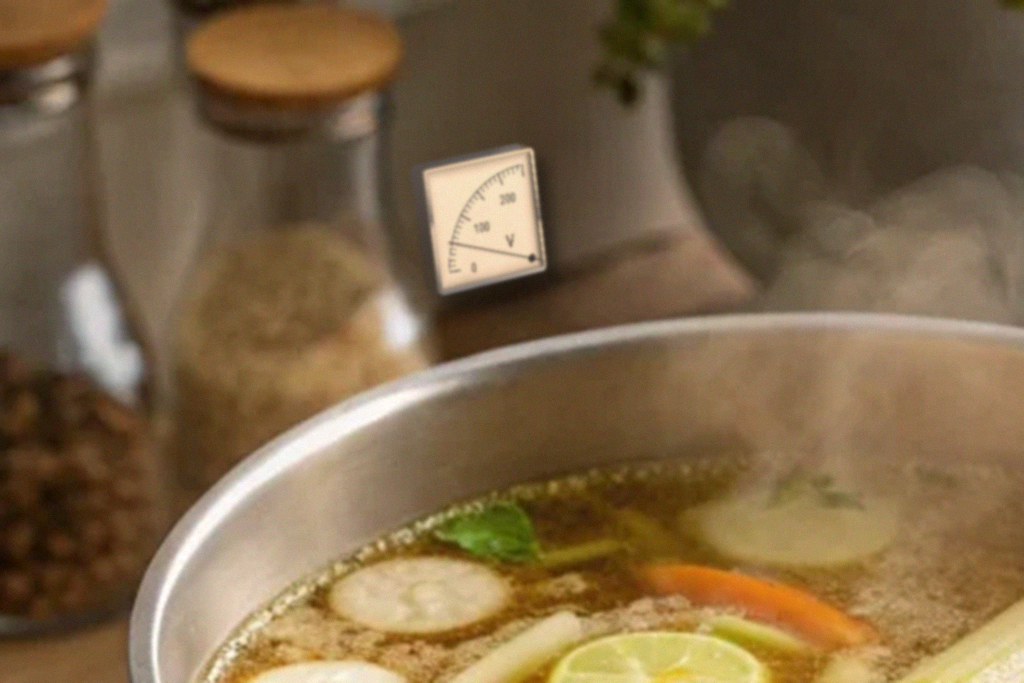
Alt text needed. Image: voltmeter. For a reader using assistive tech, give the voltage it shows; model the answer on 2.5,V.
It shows 50,V
